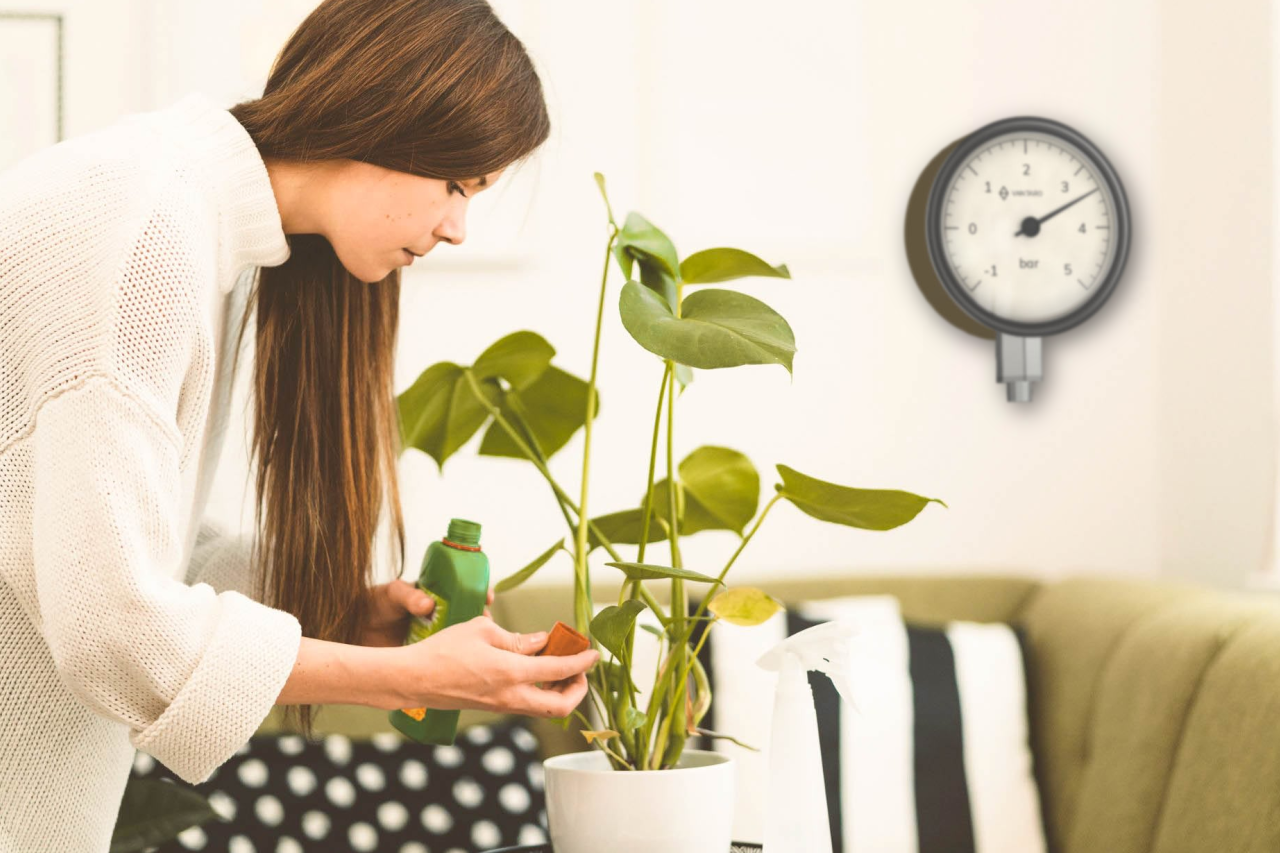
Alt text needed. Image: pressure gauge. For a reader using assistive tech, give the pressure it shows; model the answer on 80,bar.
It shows 3.4,bar
